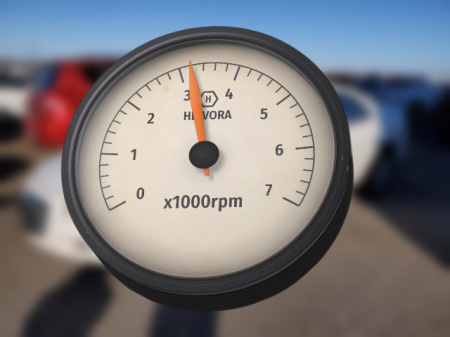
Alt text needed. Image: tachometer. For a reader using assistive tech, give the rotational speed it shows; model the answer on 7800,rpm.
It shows 3200,rpm
